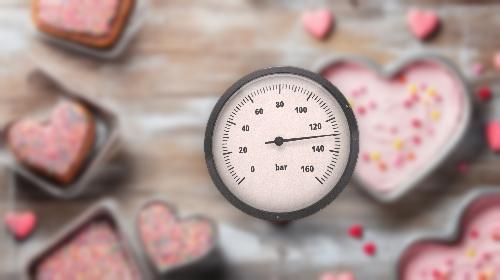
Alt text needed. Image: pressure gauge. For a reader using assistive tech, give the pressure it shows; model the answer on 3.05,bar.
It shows 130,bar
